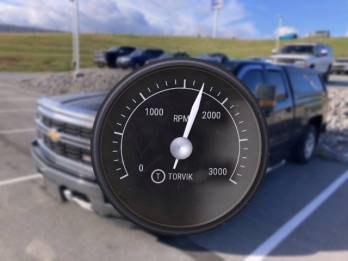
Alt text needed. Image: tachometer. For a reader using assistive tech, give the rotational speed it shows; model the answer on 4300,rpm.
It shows 1700,rpm
